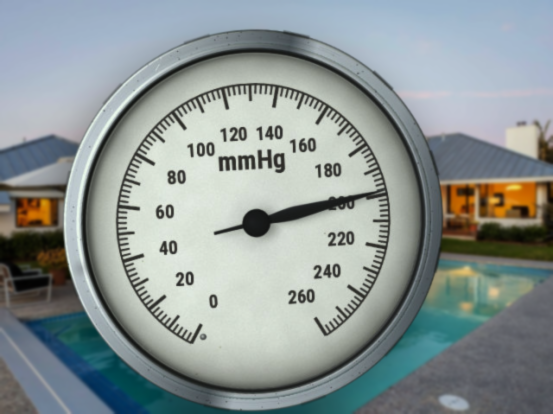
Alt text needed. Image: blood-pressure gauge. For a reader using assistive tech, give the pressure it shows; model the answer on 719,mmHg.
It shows 198,mmHg
